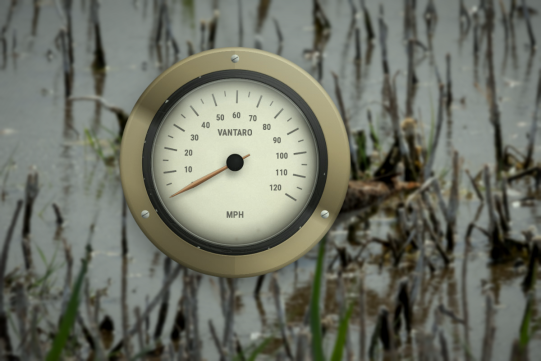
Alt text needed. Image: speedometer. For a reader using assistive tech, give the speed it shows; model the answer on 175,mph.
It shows 0,mph
